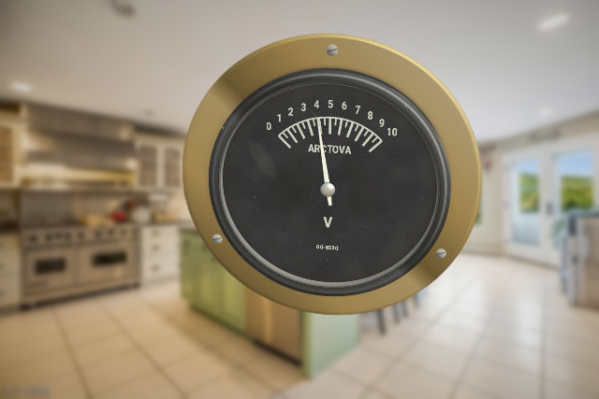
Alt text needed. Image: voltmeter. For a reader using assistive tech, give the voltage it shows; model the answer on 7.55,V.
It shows 4,V
